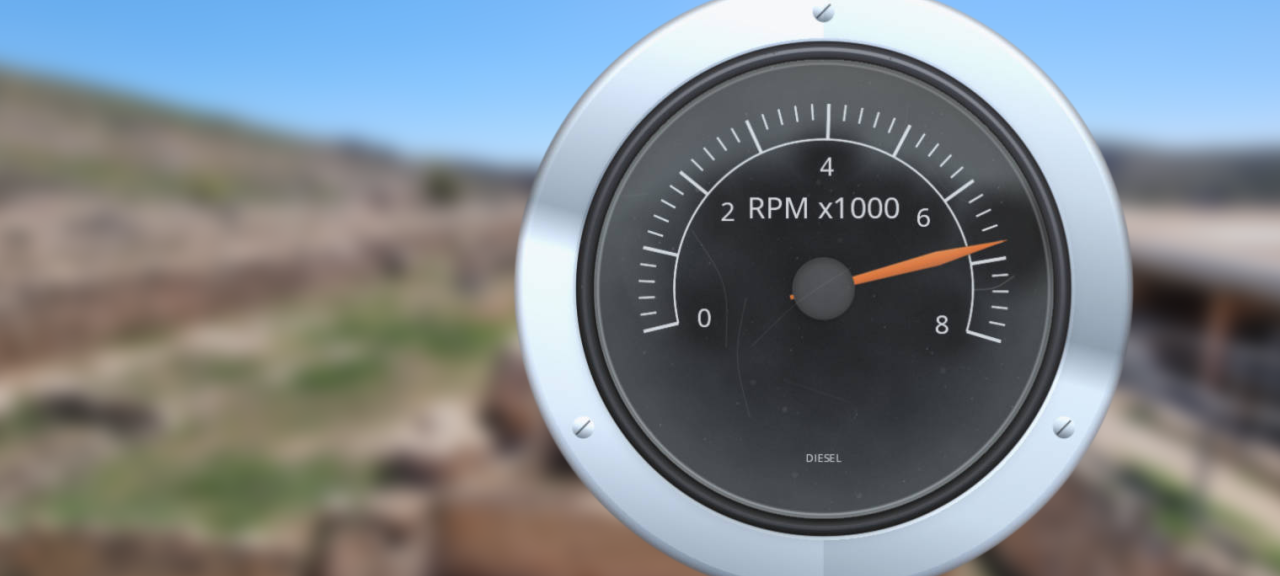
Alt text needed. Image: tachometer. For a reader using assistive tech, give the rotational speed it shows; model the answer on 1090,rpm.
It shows 6800,rpm
